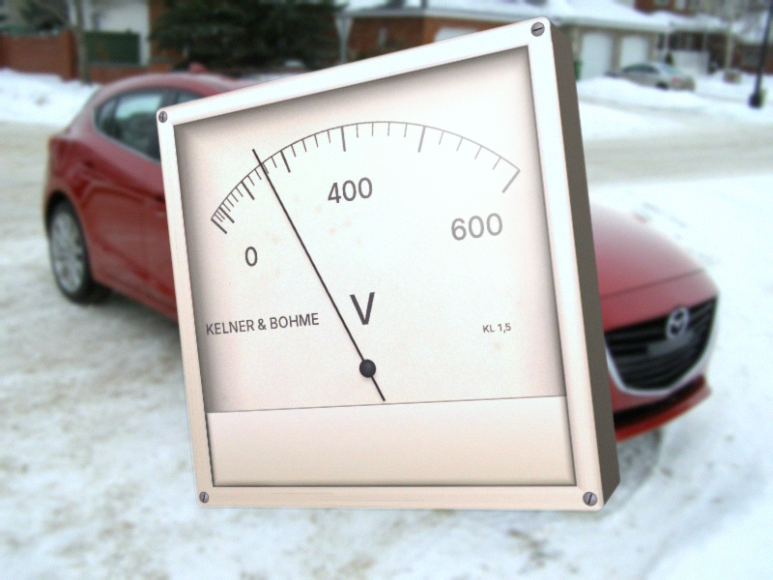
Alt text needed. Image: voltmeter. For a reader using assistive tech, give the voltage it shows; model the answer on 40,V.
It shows 260,V
